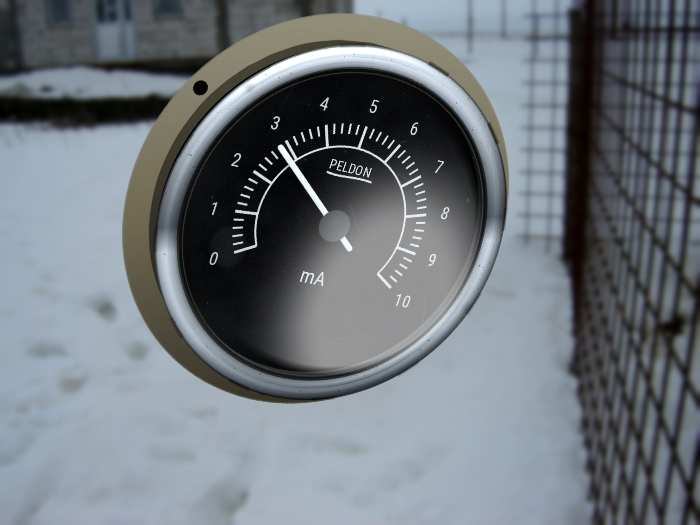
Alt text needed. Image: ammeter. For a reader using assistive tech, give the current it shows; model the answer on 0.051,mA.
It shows 2.8,mA
